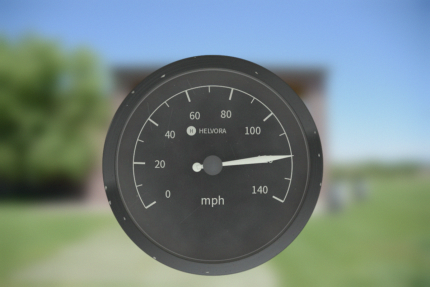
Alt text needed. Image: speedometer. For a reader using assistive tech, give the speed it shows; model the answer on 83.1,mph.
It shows 120,mph
